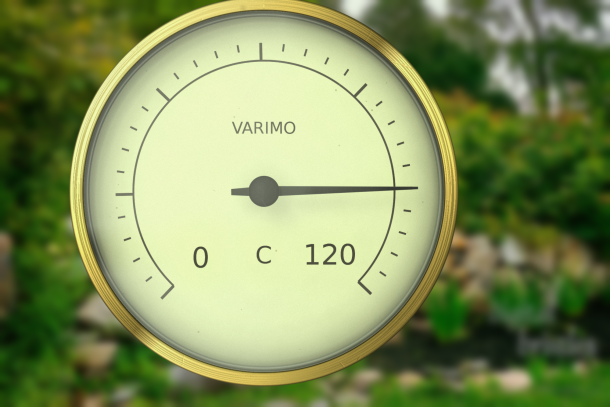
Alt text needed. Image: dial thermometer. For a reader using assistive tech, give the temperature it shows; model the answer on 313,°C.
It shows 100,°C
